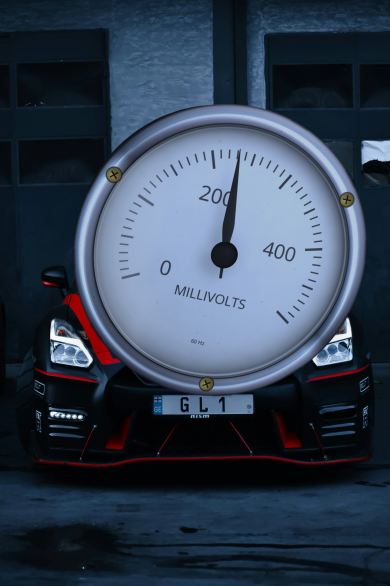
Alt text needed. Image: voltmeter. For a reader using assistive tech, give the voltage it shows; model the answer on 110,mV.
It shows 230,mV
